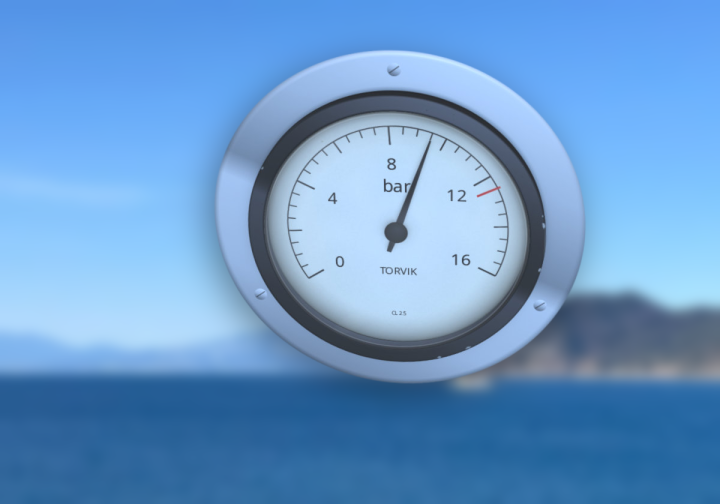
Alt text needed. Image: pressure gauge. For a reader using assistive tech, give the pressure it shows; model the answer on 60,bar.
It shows 9.5,bar
